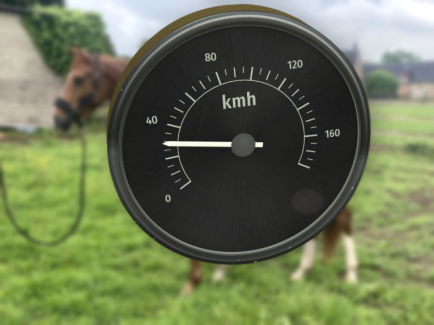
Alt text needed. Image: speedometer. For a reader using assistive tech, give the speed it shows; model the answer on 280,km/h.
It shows 30,km/h
